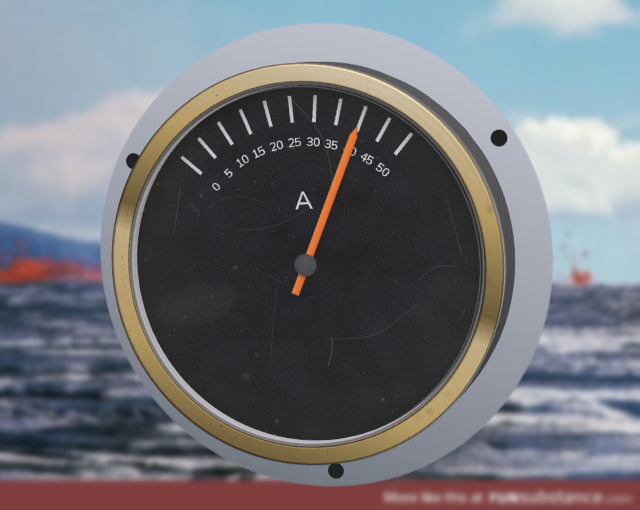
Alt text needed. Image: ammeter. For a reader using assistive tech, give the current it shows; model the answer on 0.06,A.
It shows 40,A
